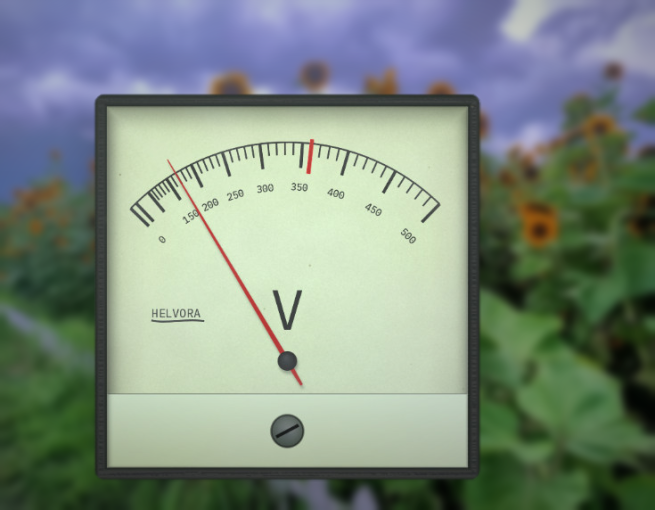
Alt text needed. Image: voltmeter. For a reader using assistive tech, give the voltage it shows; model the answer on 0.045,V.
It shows 170,V
